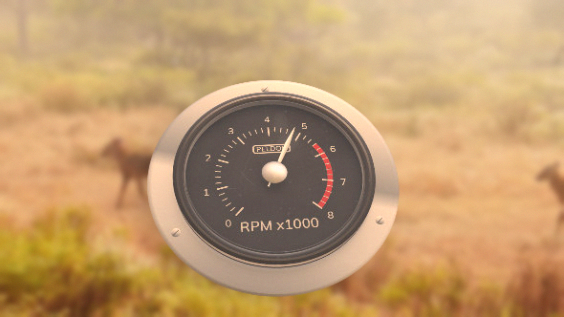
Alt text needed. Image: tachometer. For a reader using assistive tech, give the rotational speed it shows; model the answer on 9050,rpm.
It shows 4800,rpm
